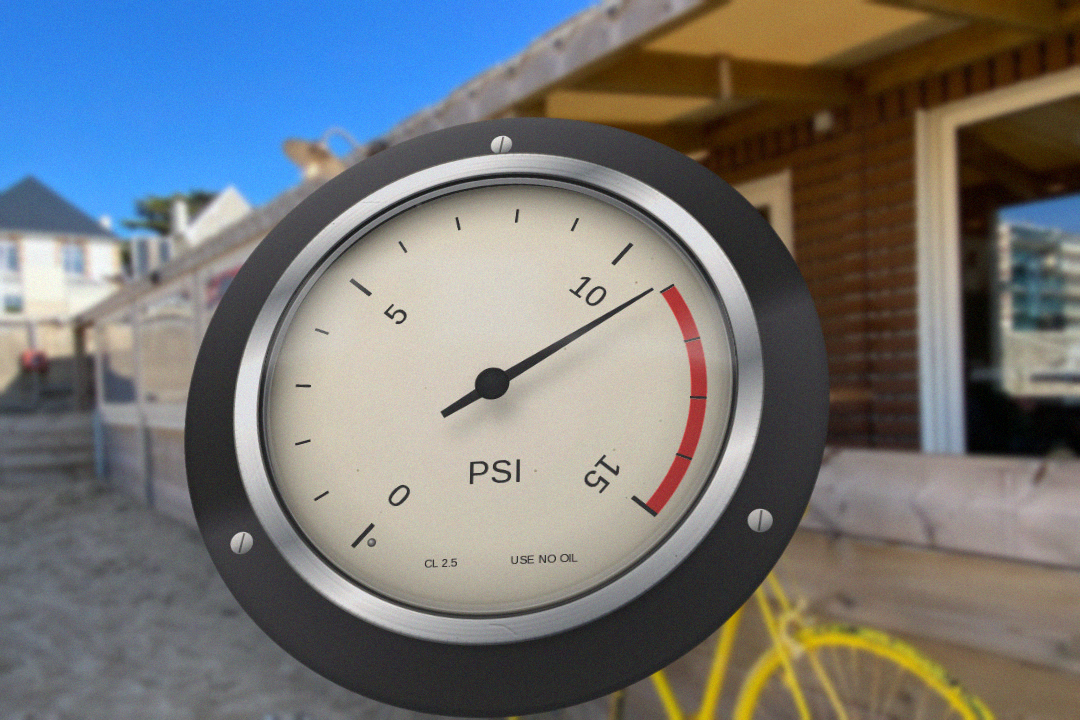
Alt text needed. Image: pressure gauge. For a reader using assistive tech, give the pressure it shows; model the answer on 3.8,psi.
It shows 11,psi
